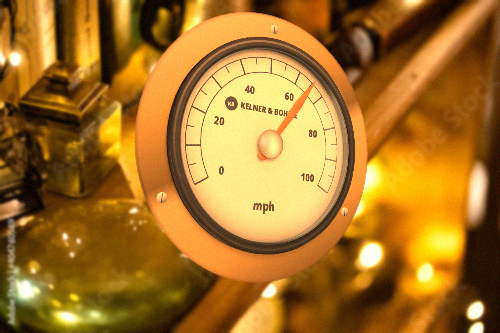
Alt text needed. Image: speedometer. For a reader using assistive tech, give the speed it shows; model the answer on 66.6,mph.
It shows 65,mph
